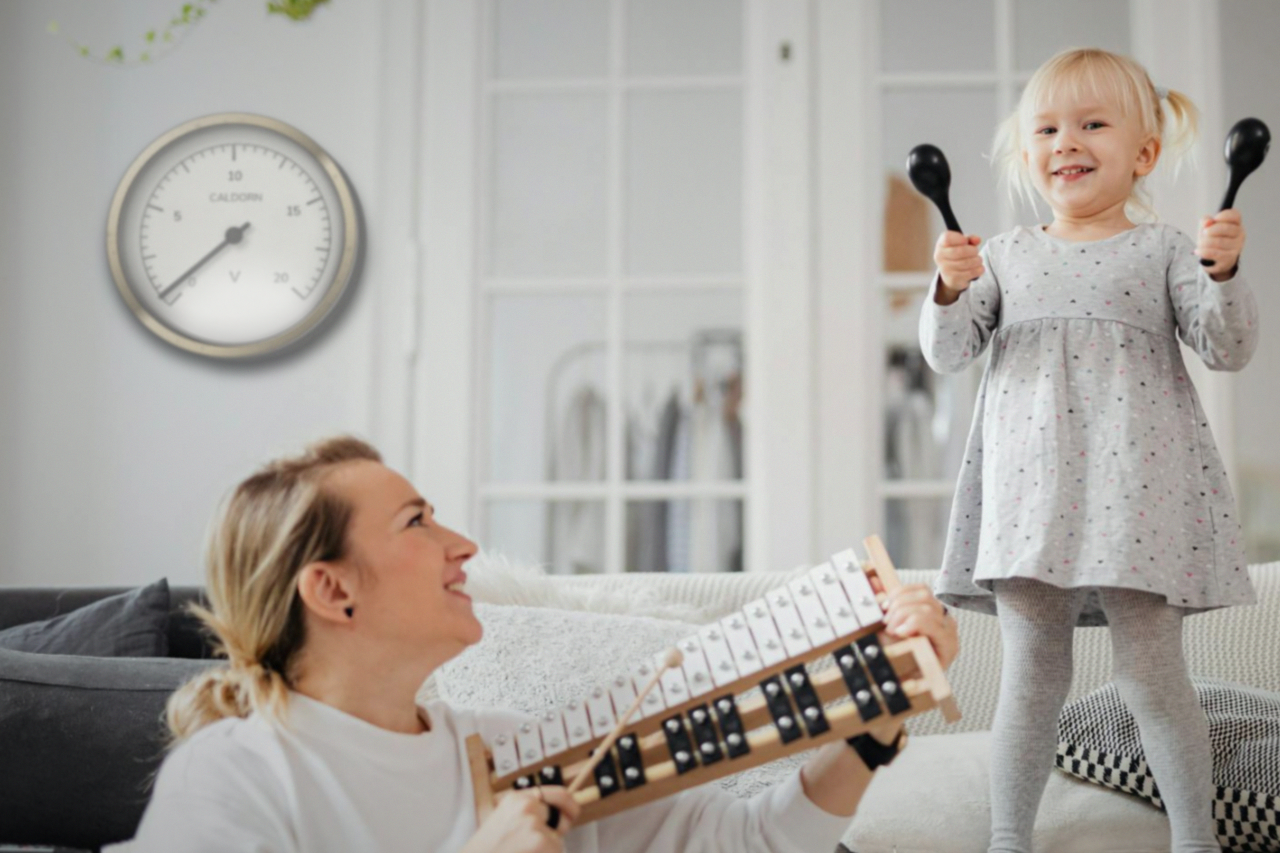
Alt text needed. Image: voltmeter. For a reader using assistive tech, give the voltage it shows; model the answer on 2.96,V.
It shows 0.5,V
